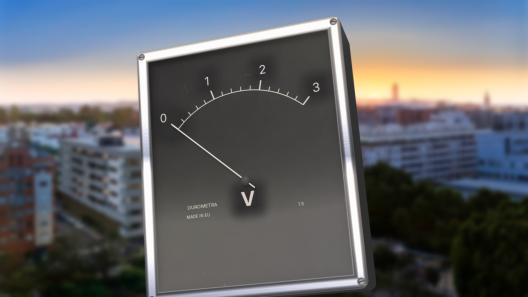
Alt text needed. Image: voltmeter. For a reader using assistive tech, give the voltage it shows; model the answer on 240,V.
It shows 0,V
